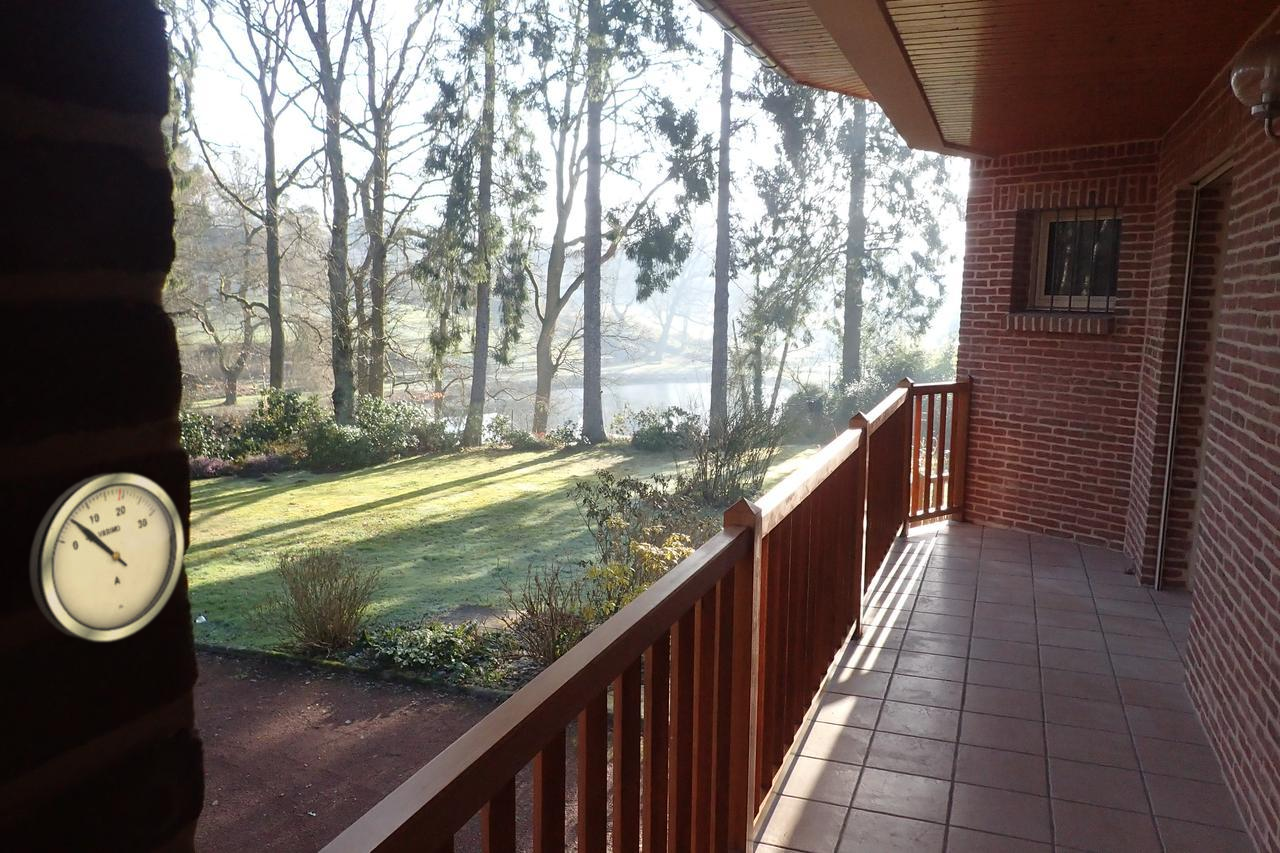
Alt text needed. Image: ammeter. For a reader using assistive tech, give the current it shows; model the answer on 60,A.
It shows 5,A
